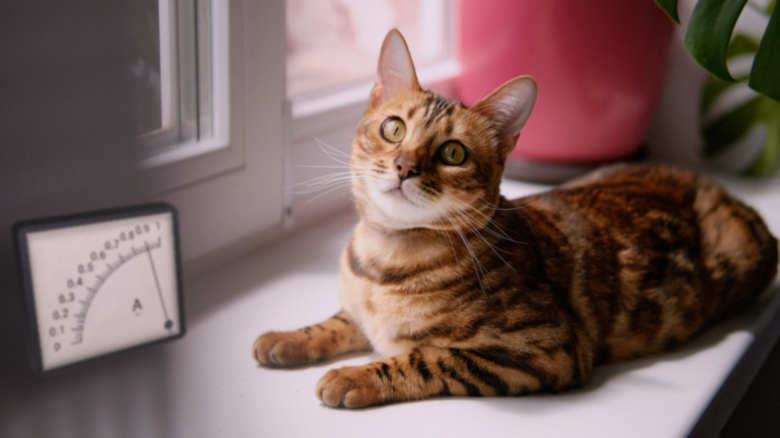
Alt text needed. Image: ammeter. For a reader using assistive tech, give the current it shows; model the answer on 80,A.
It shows 0.9,A
